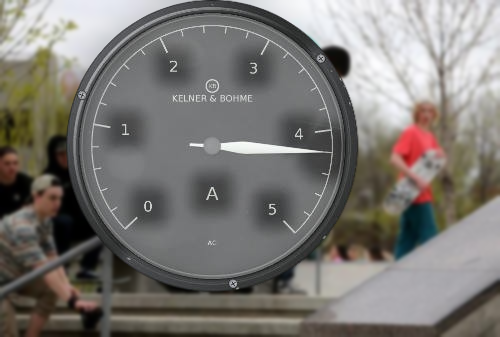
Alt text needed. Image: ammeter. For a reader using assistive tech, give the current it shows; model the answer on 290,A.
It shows 4.2,A
